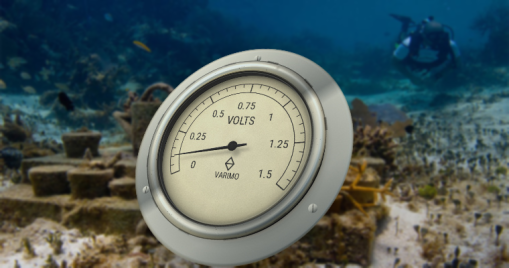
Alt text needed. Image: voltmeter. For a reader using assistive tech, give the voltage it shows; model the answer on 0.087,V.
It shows 0.1,V
